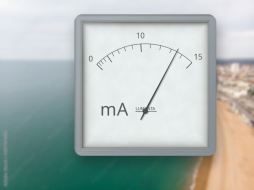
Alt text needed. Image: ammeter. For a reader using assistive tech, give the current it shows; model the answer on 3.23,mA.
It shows 13.5,mA
